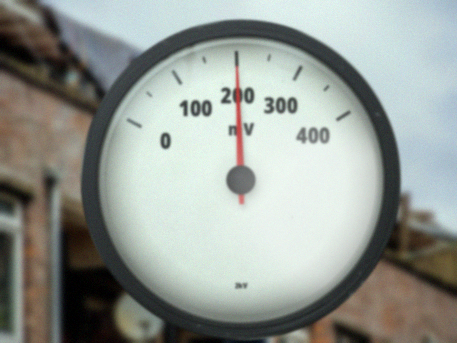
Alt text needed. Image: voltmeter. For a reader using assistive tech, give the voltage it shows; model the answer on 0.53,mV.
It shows 200,mV
